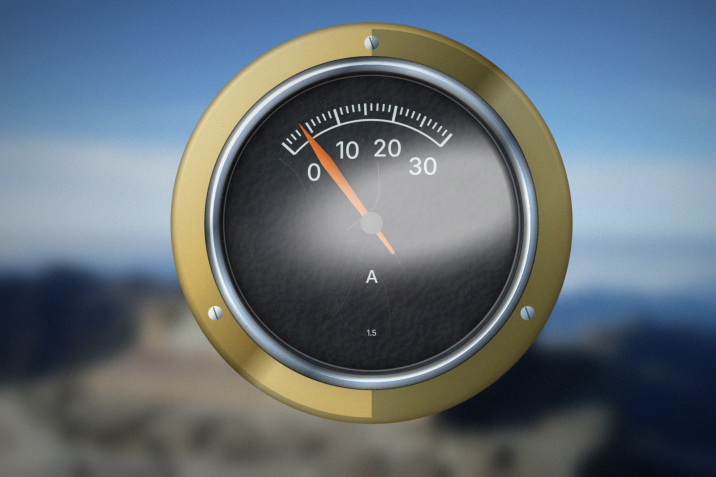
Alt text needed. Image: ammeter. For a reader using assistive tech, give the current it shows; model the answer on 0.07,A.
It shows 4,A
